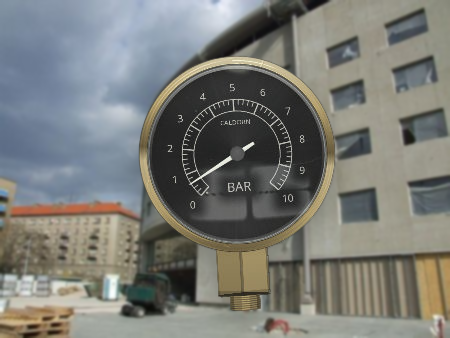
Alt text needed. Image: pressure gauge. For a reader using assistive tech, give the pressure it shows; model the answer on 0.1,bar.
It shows 0.6,bar
